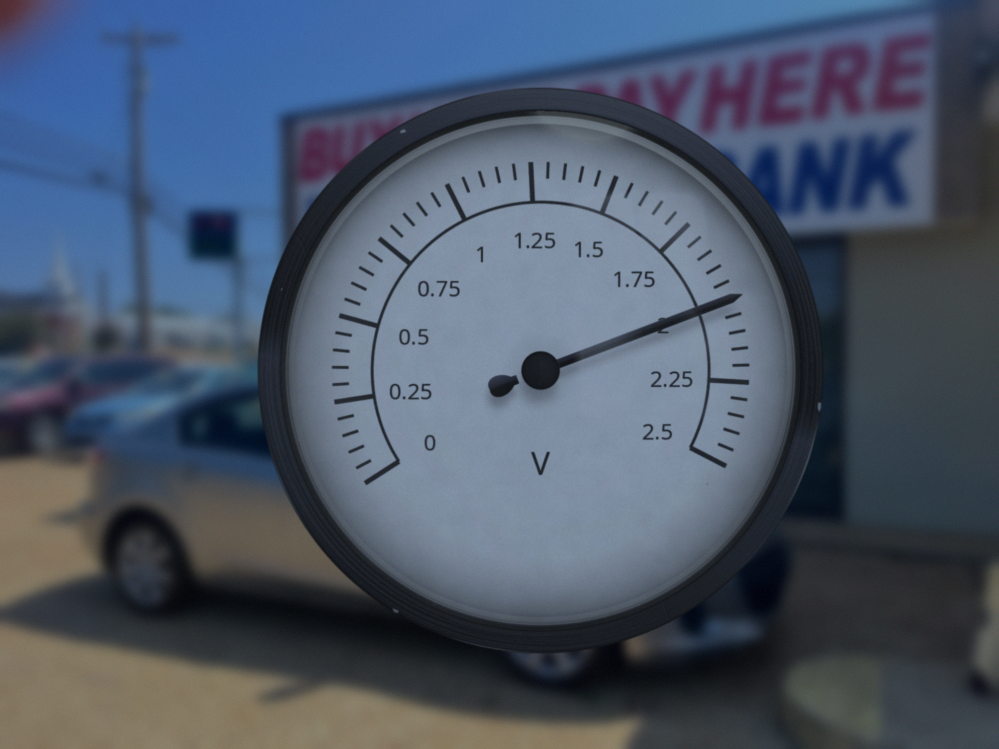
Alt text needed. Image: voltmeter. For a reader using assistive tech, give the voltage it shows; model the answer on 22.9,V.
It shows 2,V
